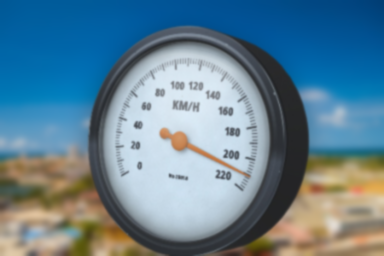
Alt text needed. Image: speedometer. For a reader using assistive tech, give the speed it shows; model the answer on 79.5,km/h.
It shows 210,km/h
